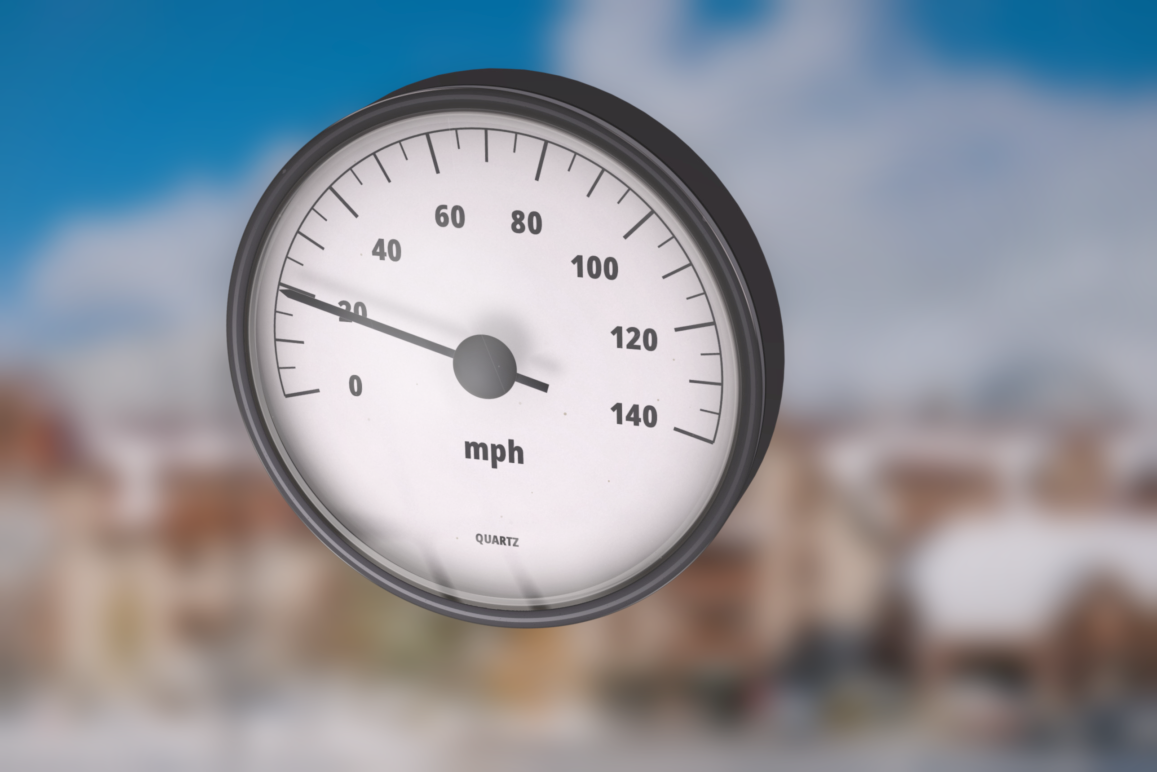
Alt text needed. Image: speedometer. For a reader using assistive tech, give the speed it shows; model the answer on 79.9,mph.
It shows 20,mph
